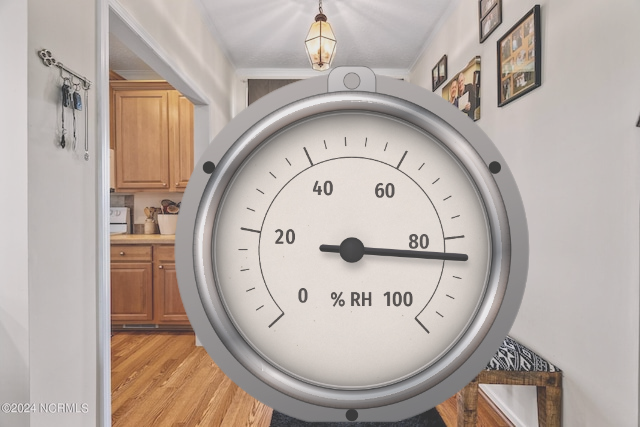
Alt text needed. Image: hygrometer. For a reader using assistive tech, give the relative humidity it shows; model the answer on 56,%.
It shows 84,%
